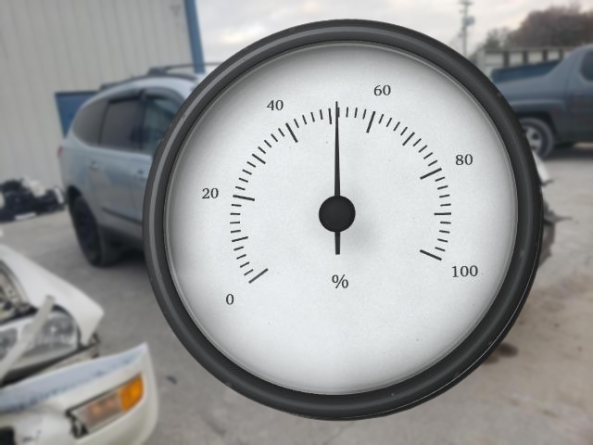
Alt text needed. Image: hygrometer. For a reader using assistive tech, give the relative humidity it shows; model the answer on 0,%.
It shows 52,%
